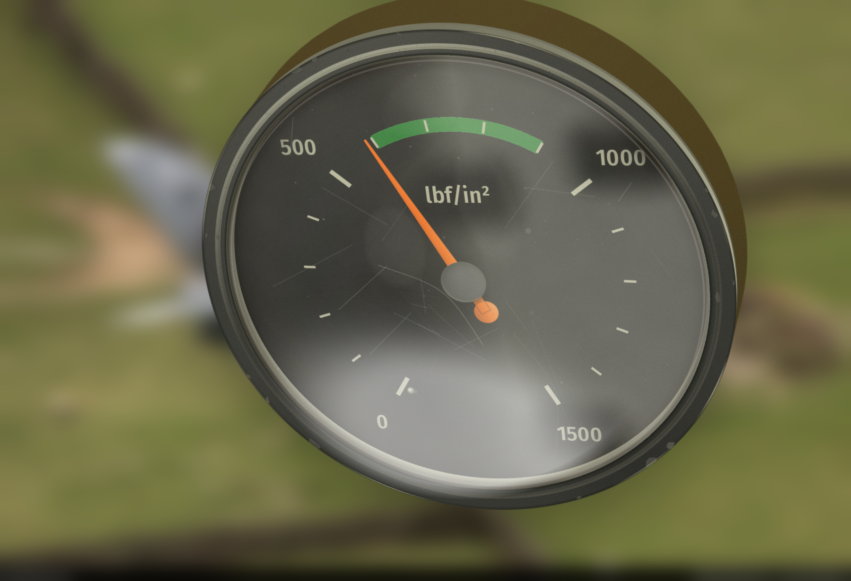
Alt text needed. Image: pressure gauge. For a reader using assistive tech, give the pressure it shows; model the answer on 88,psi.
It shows 600,psi
